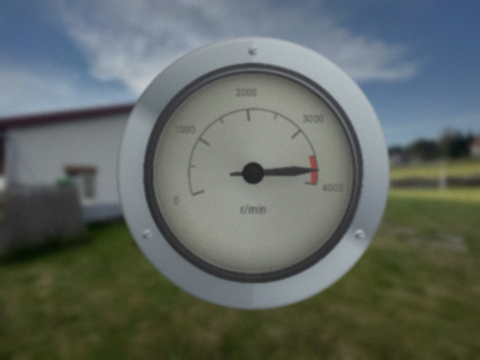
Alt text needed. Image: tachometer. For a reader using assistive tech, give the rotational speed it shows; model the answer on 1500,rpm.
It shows 3750,rpm
